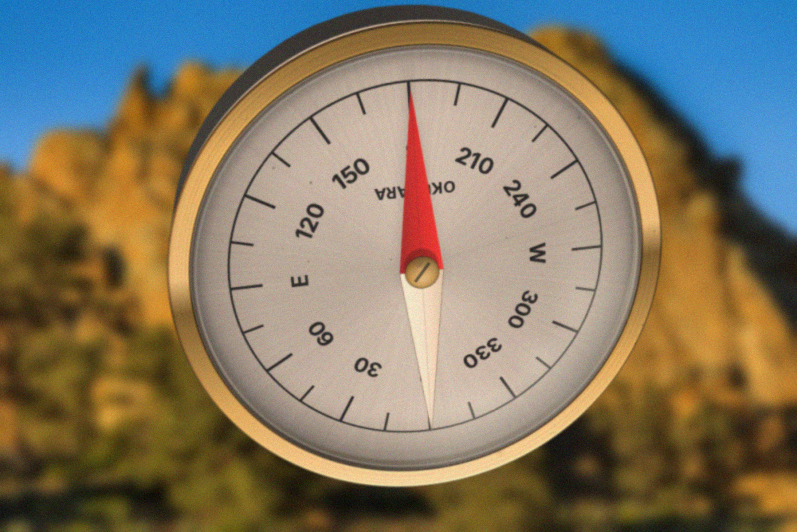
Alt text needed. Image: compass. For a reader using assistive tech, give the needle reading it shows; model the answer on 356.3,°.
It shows 180,°
